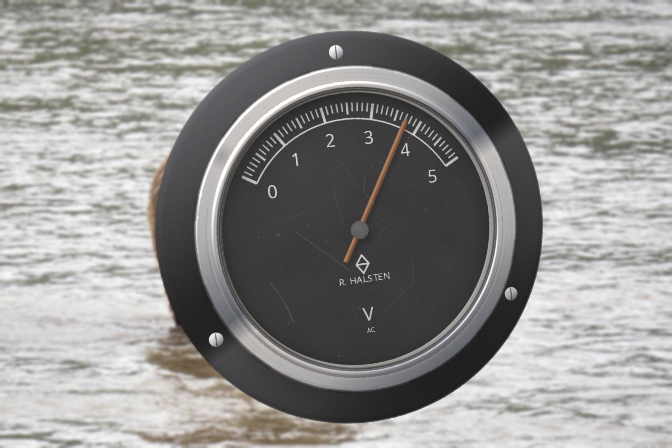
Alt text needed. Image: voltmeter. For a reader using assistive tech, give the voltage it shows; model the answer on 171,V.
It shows 3.7,V
